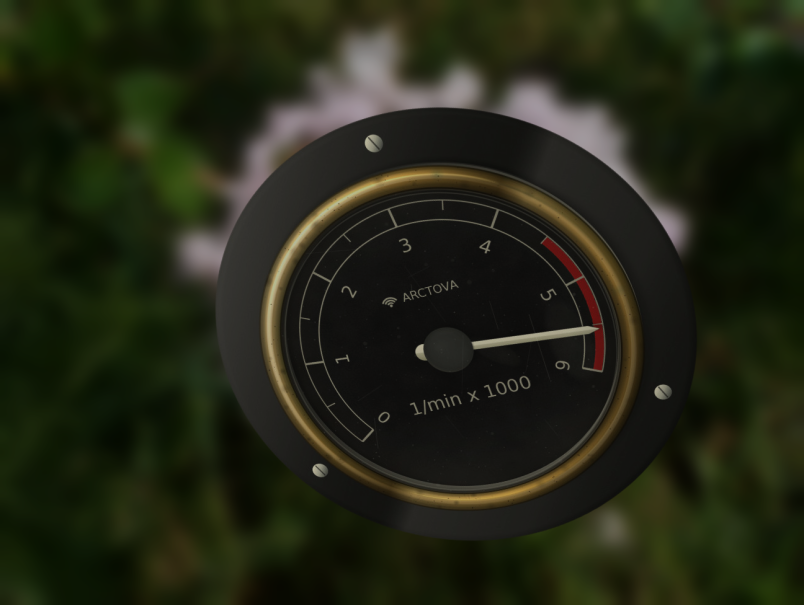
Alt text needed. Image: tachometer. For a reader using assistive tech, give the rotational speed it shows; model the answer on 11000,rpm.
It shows 5500,rpm
